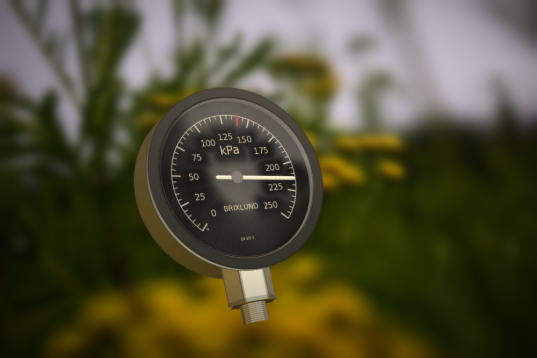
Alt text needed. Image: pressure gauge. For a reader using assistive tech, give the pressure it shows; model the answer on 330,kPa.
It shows 215,kPa
